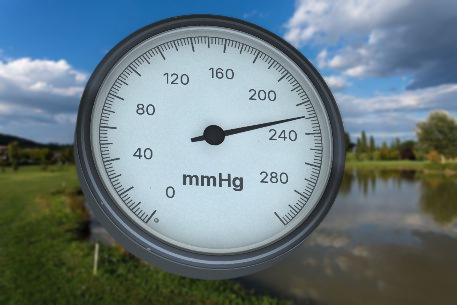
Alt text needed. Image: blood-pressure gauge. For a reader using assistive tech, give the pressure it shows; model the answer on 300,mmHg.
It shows 230,mmHg
